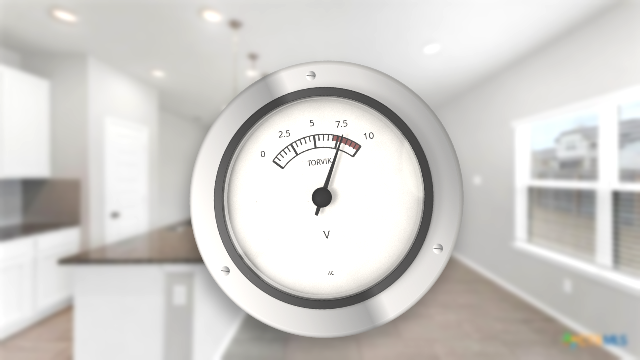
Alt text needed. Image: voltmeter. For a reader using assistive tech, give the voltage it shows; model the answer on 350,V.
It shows 8,V
